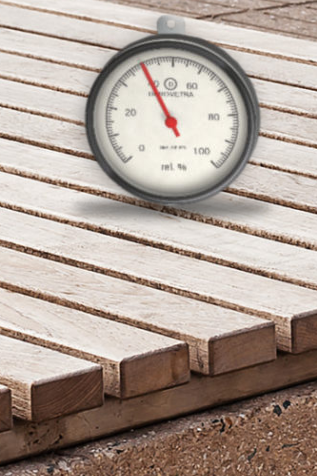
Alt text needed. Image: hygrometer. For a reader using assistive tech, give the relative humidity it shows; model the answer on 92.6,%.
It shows 40,%
